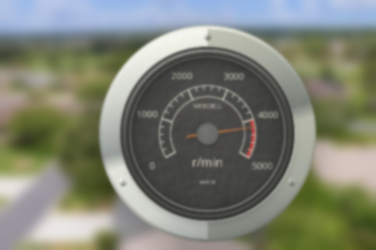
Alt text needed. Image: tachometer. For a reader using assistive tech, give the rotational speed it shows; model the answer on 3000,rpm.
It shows 4200,rpm
